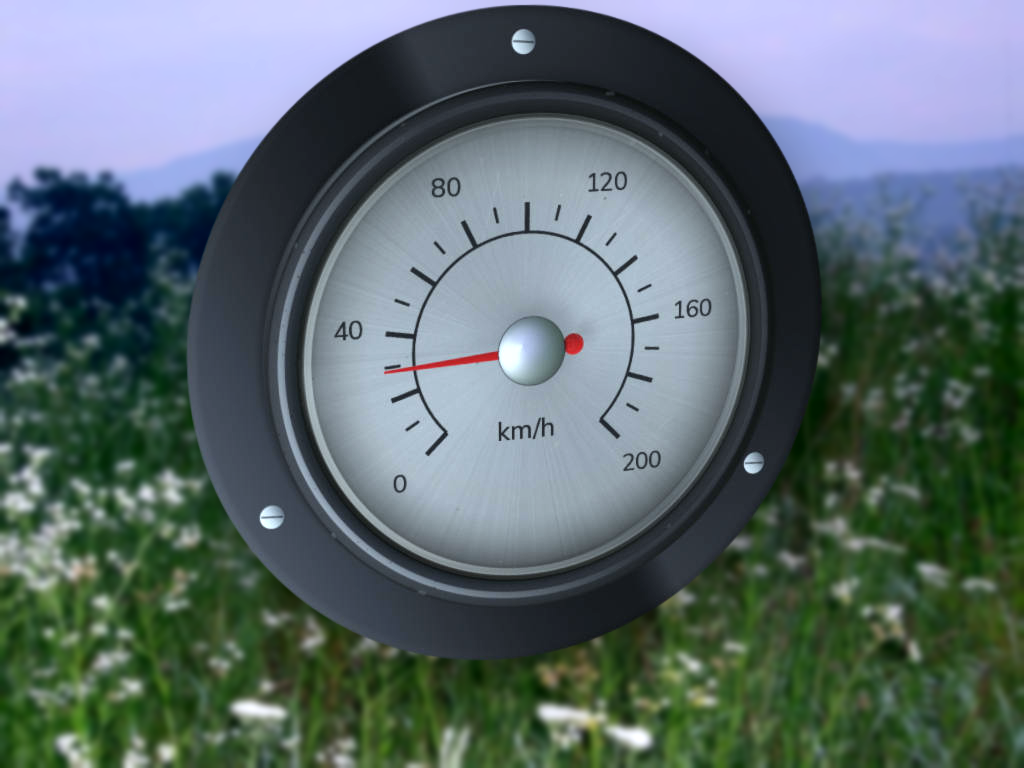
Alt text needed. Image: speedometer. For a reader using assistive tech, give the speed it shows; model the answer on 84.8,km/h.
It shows 30,km/h
